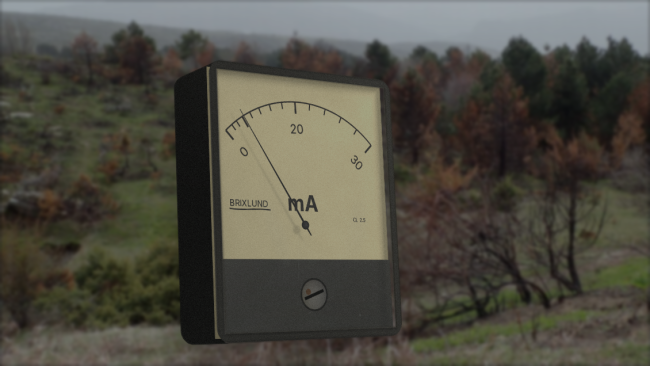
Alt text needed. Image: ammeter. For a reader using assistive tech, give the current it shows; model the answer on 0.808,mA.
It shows 10,mA
